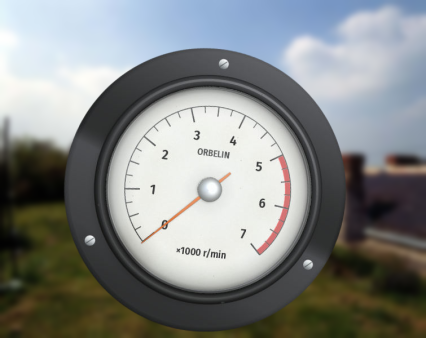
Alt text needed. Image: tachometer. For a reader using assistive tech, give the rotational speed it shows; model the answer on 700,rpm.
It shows 0,rpm
